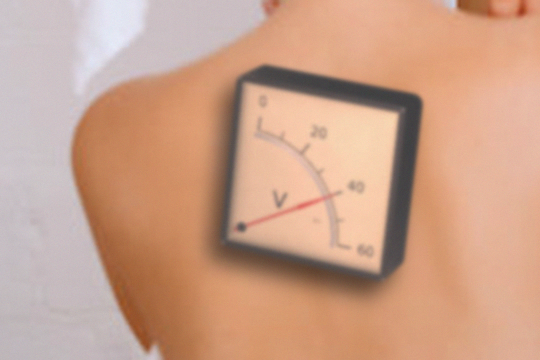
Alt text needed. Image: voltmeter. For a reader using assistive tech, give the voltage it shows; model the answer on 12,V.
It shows 40,V
